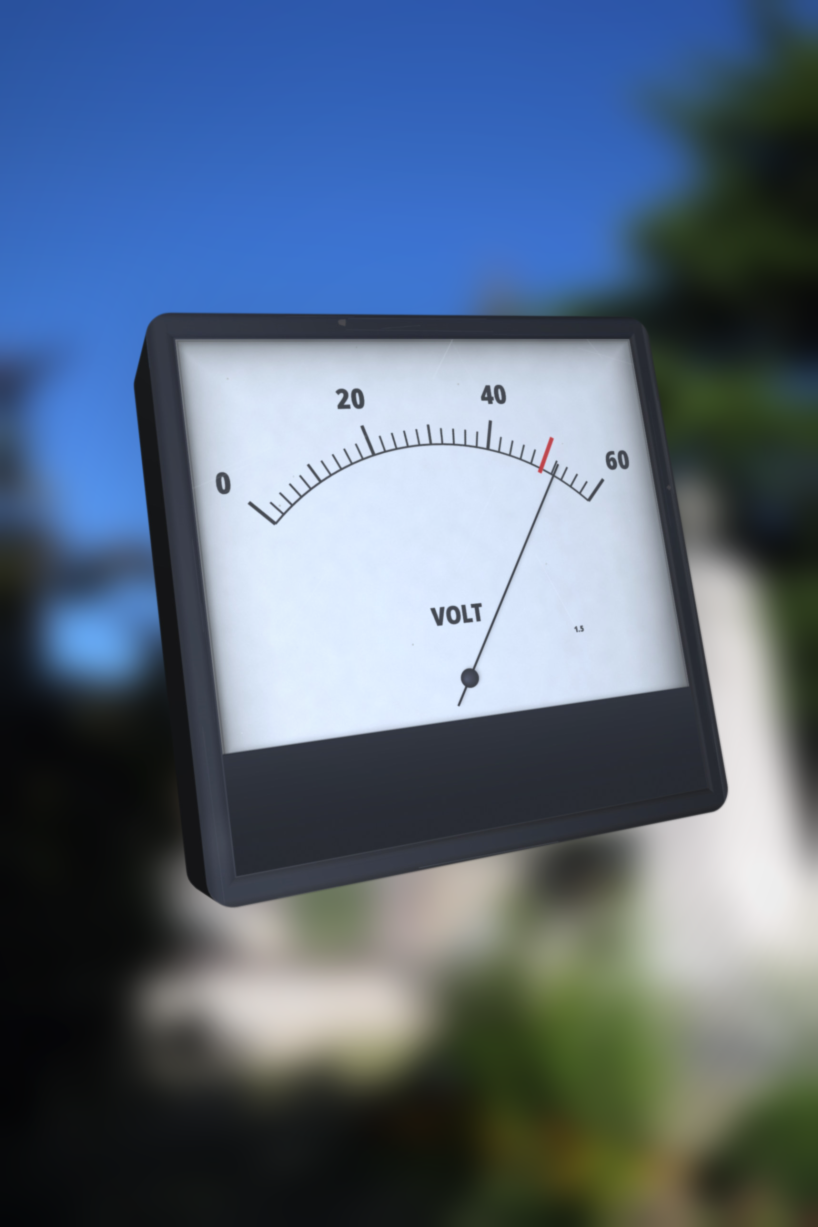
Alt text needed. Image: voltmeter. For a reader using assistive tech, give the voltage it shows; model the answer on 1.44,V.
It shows 52,V
